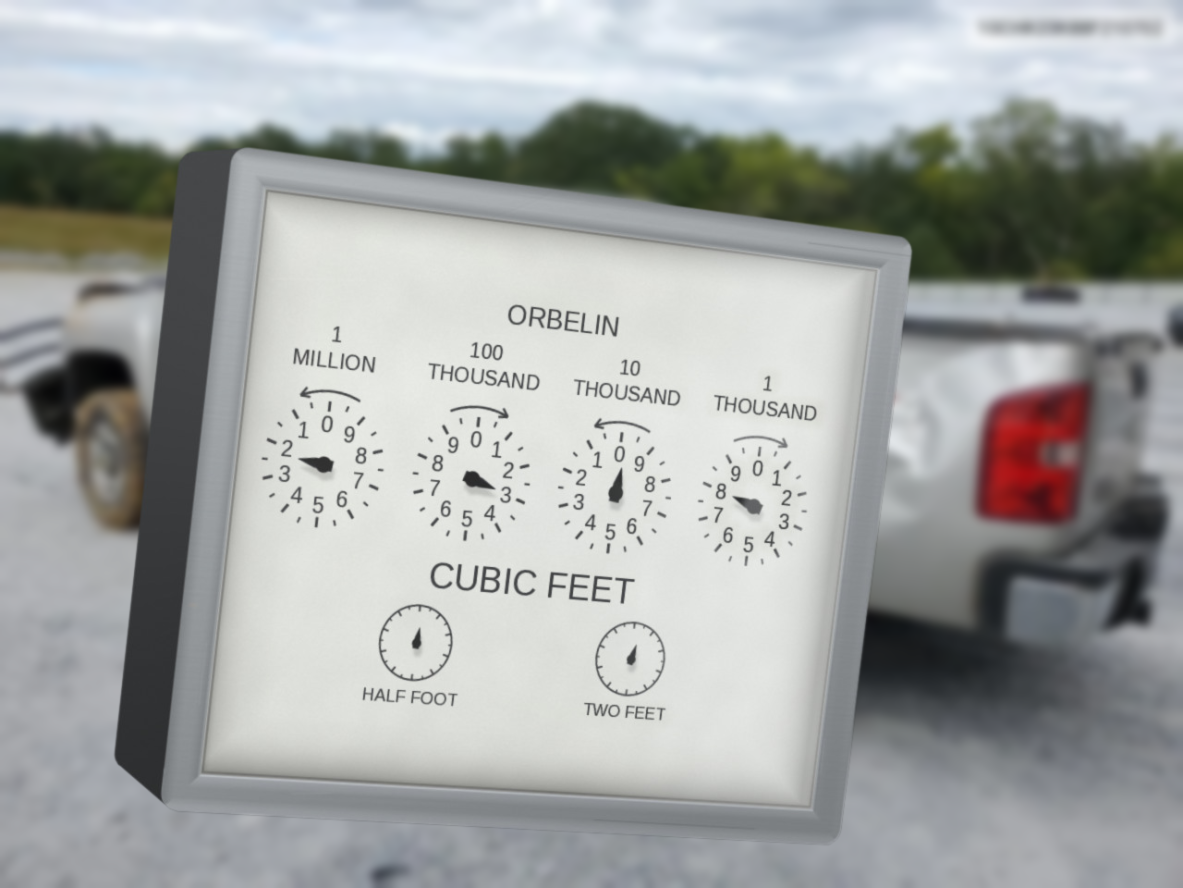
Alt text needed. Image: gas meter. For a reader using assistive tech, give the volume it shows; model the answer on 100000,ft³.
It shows 229800,ft³
